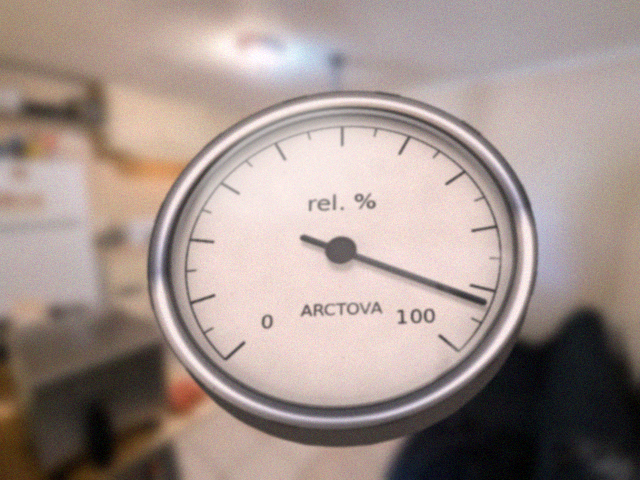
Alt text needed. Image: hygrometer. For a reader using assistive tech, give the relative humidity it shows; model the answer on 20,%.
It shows 92.5,%
